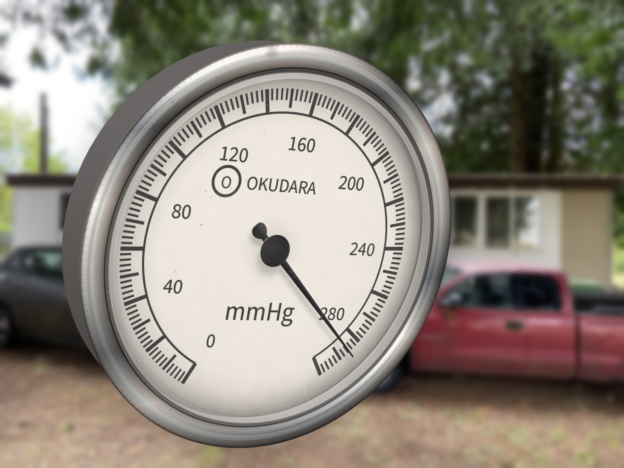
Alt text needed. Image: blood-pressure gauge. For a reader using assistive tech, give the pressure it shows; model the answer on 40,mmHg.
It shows 286,mmHg
